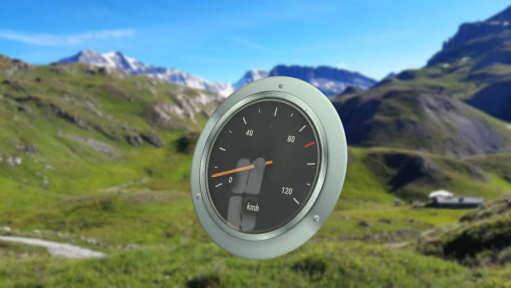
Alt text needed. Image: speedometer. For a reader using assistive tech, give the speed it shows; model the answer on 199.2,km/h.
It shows 5,km/h
